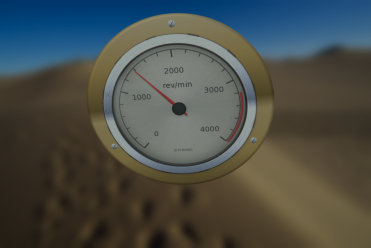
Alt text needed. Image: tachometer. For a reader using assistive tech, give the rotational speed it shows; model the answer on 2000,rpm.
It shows 1400,rpm
